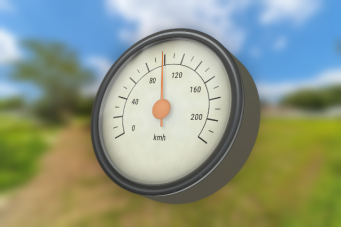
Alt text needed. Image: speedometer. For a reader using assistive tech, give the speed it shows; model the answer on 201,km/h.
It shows 100,km/h
